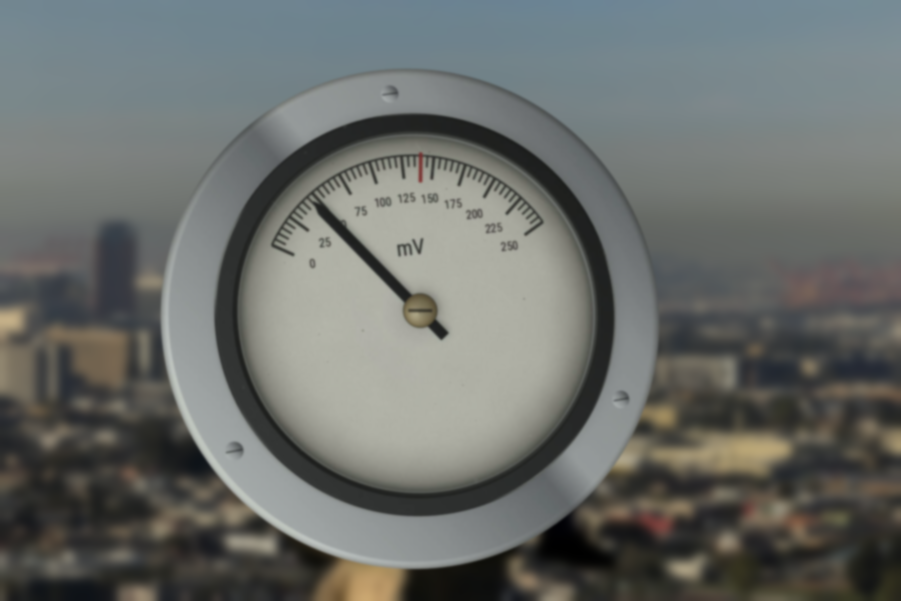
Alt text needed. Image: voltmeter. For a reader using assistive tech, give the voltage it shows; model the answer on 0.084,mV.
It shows 45,mV
